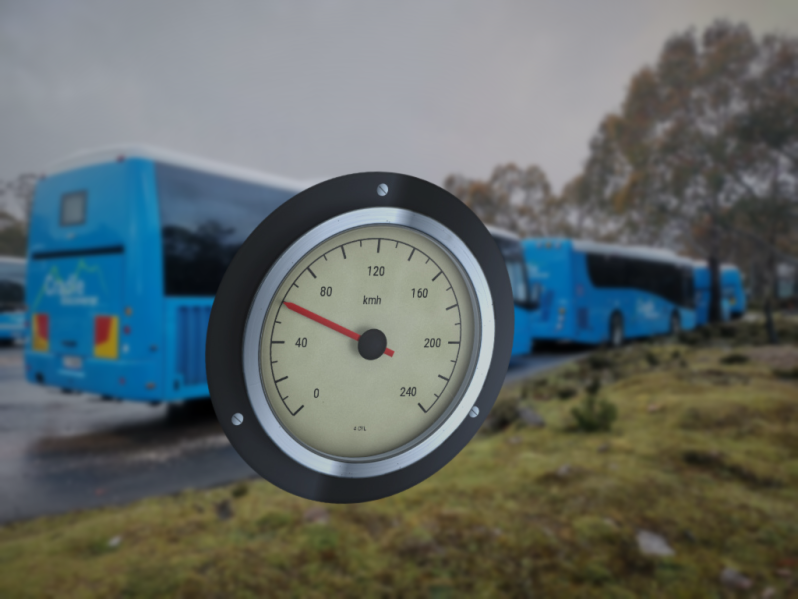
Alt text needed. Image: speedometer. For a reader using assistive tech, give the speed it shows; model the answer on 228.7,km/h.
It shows 60,km/h
